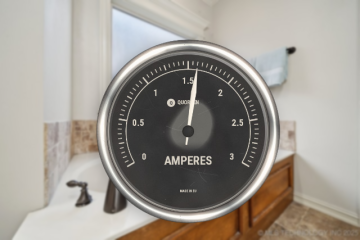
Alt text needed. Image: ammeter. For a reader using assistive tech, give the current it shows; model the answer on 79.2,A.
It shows 1.6,A
